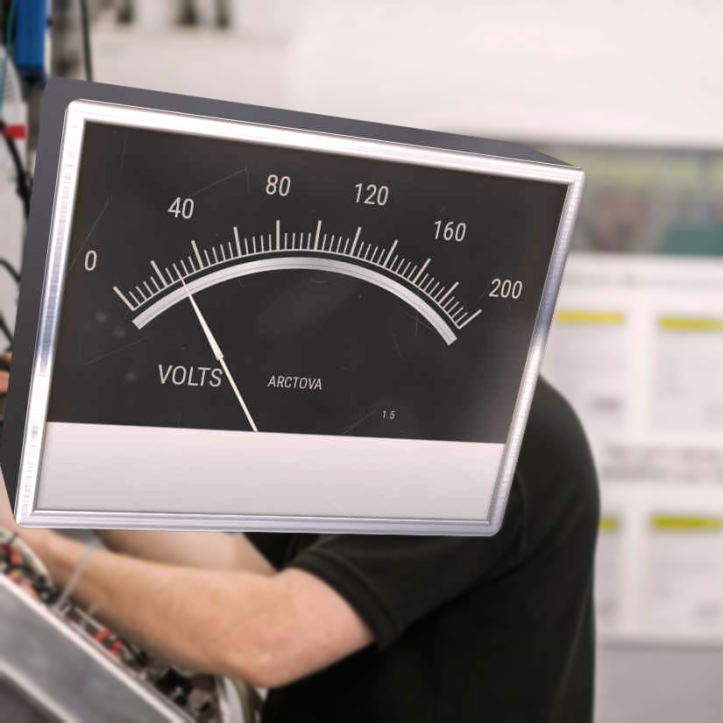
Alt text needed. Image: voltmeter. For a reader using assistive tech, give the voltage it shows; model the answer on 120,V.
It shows 28,V
